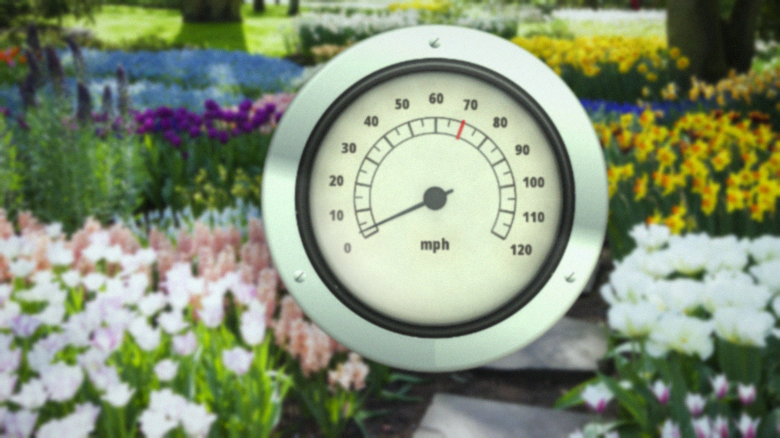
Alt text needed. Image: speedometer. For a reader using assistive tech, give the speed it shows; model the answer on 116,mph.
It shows 2.5,mph
